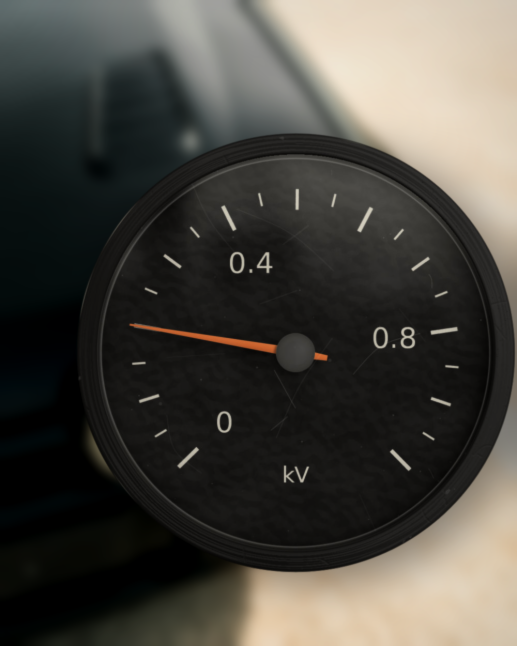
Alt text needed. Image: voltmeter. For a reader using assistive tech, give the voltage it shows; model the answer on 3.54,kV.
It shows 0.2,kV
